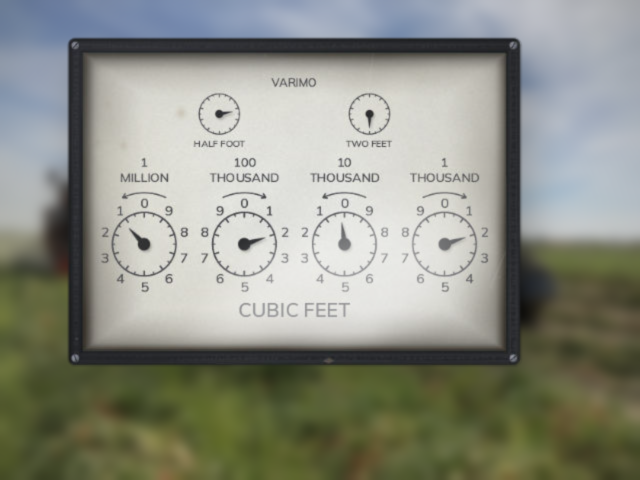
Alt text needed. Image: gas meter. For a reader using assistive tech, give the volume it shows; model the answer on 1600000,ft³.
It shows 120200,ft³
